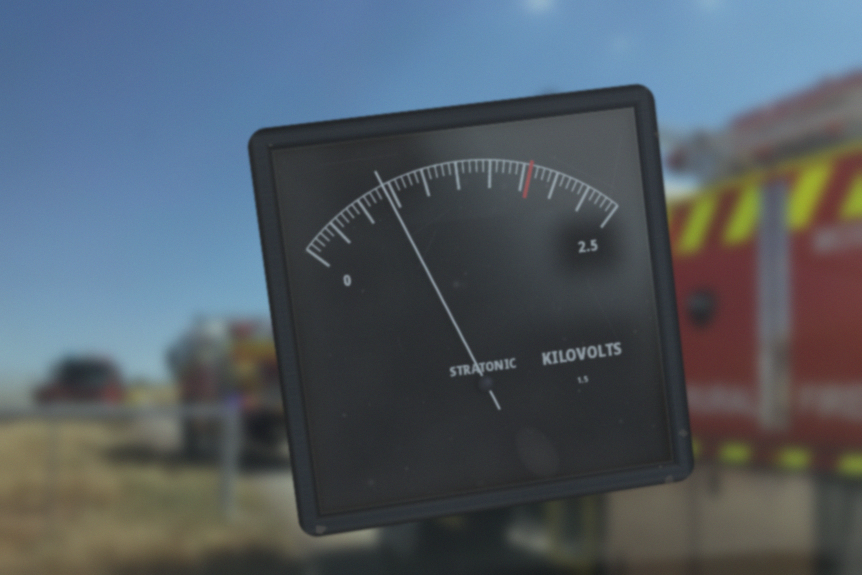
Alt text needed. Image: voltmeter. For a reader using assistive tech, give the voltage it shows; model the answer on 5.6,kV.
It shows 0.7,kV
